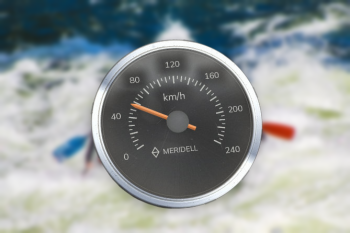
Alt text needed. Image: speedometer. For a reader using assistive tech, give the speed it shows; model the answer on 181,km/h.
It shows 55,km/h
